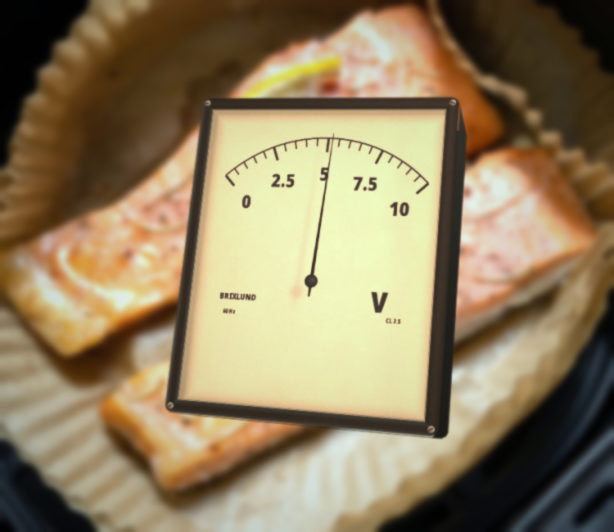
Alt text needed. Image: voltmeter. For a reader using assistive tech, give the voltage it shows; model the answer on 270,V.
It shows 5.25,V
